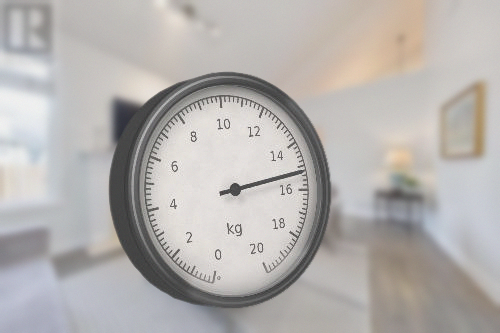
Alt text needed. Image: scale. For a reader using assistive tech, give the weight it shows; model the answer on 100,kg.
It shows 15.2,kg
